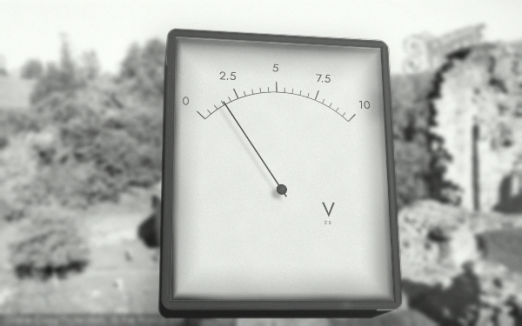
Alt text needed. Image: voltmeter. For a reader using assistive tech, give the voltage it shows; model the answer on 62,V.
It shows 1.5,V
